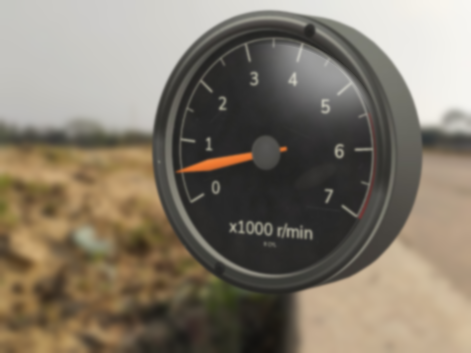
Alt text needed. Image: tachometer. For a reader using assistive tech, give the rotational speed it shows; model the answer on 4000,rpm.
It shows 500,rpm
